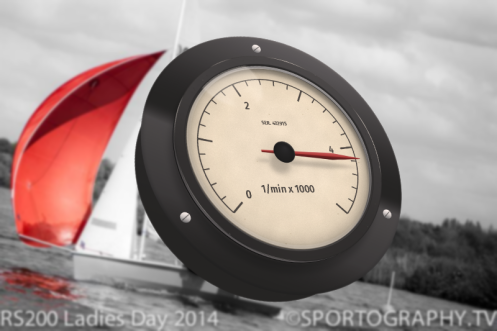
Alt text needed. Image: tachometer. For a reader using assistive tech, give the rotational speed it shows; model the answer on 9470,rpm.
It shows 4200,rpm
